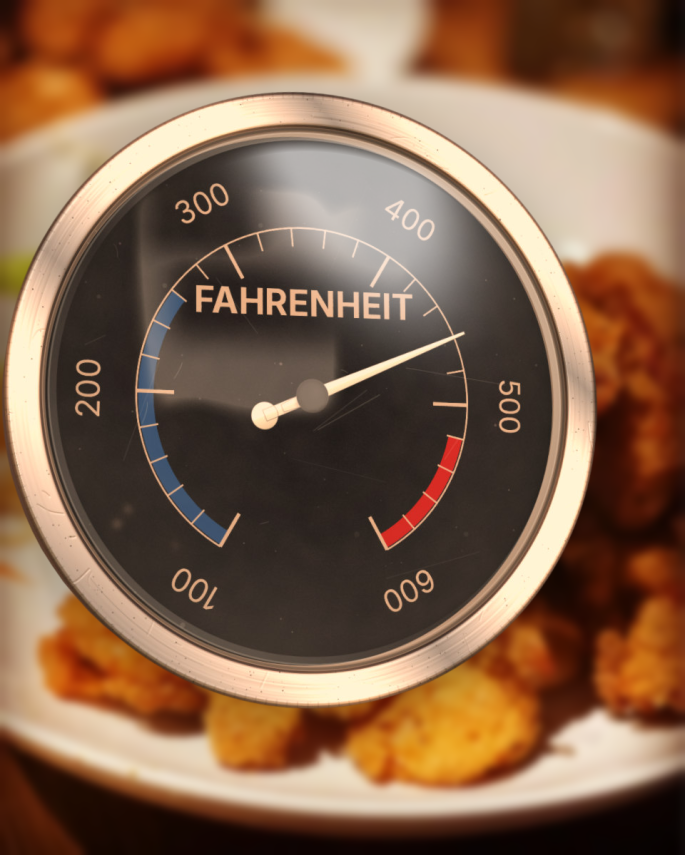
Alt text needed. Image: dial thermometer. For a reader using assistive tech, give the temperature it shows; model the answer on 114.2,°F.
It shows 460,°F
